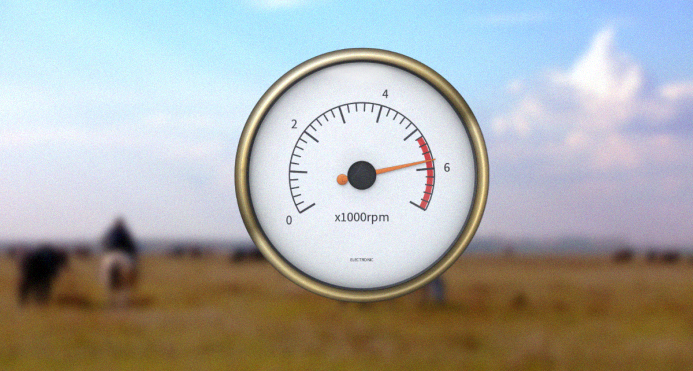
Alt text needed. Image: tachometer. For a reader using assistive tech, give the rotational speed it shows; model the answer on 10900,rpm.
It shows 5800,rpm
